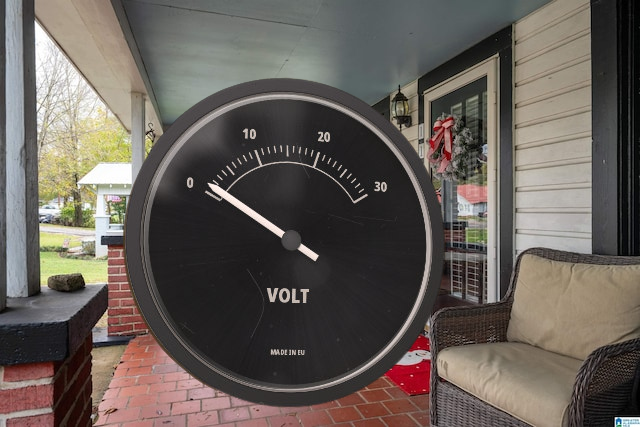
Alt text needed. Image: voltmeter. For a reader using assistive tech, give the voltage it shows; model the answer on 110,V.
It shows 1,V
